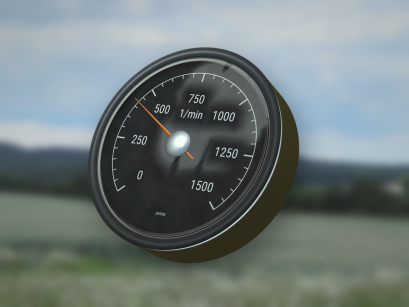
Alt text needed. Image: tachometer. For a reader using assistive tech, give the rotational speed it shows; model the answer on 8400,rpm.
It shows 425,rpm
